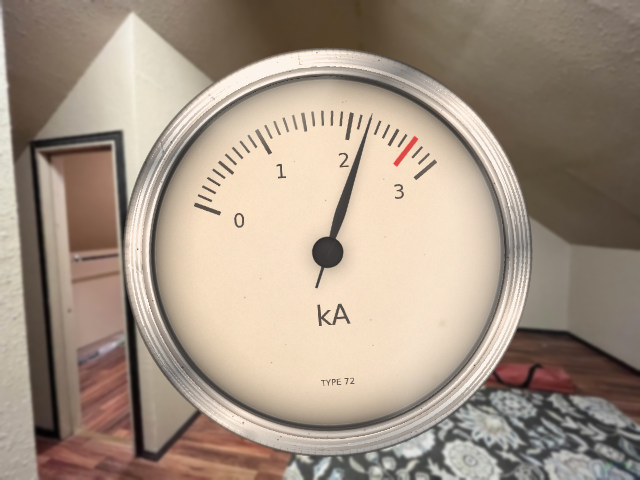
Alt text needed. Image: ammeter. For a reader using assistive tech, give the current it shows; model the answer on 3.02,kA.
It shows 2.2,kA
